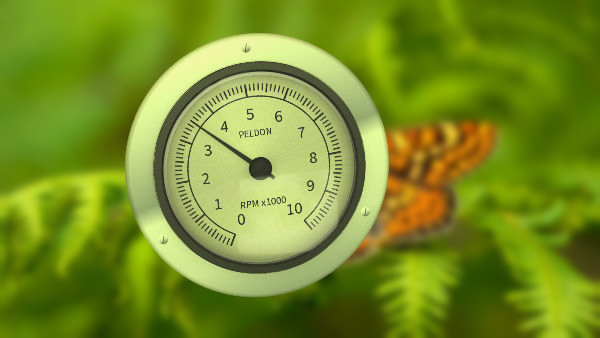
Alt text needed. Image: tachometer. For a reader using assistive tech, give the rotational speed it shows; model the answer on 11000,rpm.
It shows 3500,rpm
